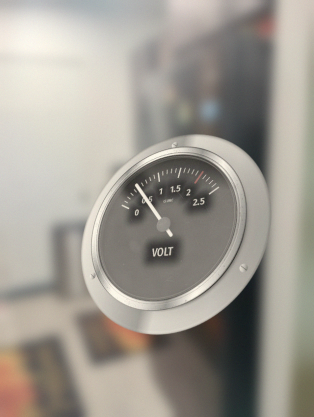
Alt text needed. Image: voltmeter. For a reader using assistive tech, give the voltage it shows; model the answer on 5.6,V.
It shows 0.5,V
